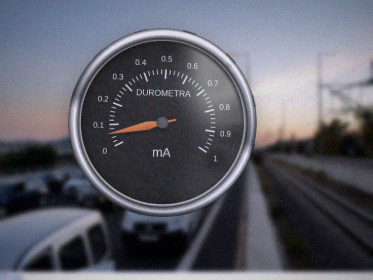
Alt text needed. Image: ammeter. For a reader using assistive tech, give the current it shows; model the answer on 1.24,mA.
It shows 0.06,mA
